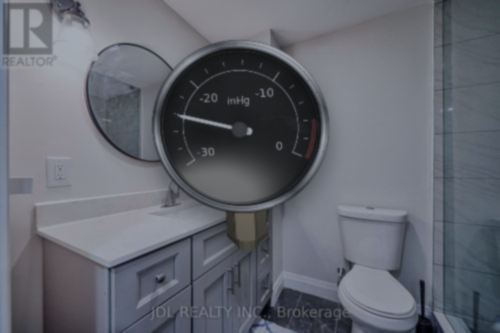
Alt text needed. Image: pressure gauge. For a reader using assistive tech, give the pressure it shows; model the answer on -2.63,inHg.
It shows -24,inHg
